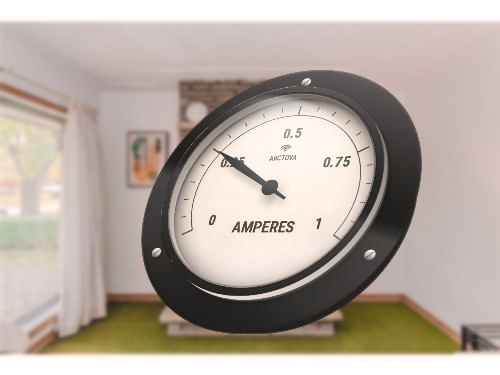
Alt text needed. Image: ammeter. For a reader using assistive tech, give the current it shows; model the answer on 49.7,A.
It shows 0.25,A
